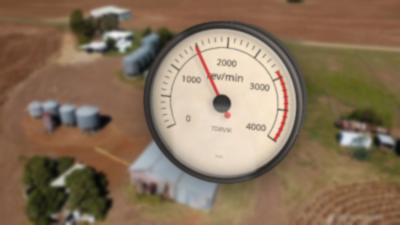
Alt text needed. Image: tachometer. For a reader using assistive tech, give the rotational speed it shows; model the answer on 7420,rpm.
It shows 1500,rpm
